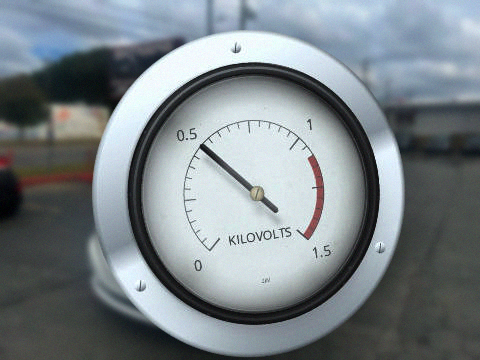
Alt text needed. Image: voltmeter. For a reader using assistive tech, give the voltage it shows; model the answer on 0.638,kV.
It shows 0.5,kV
